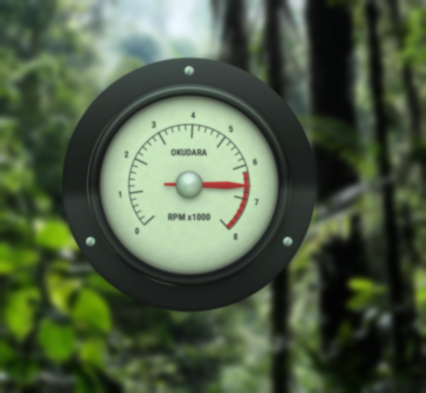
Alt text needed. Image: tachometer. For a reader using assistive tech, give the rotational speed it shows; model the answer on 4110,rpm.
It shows 6600,rpm
